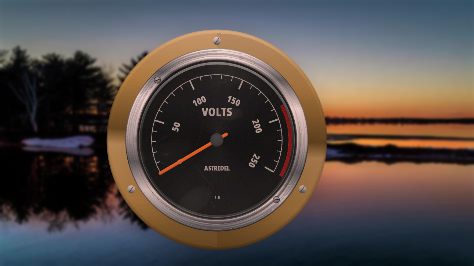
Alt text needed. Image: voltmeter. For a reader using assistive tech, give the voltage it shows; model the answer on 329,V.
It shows 0,V
